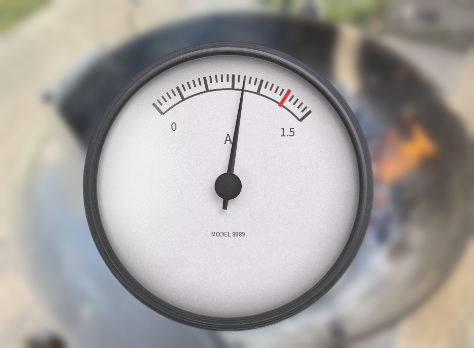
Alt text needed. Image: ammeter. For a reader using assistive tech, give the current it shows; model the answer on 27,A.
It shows 0.85,A
